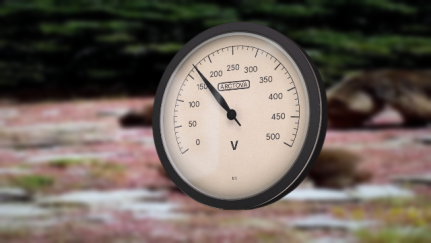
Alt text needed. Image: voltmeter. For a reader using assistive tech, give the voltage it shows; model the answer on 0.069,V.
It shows 170,V
